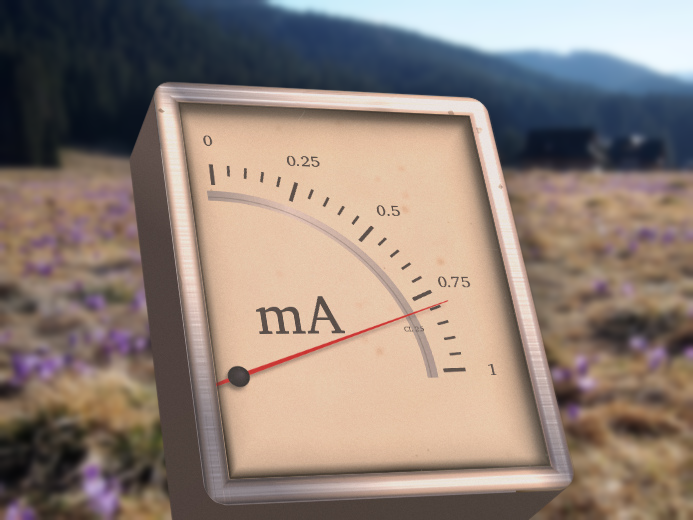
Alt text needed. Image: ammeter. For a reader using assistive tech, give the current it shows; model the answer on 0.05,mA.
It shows 0.8,mA
